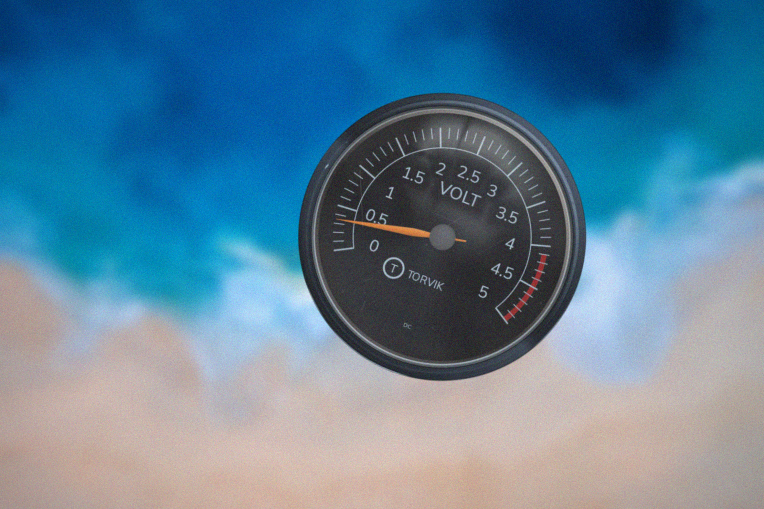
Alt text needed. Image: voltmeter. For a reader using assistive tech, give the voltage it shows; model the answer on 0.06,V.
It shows 0.35,V
